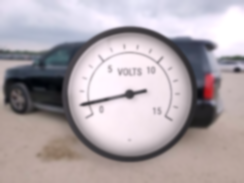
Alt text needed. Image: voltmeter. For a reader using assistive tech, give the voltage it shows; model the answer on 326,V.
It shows 1,V
